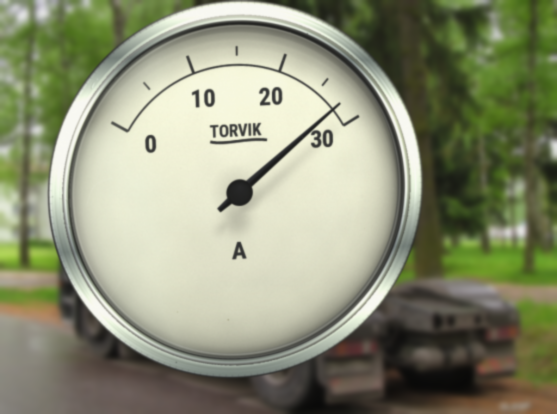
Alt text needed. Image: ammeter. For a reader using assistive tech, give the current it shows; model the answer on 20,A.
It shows 27.5,A
